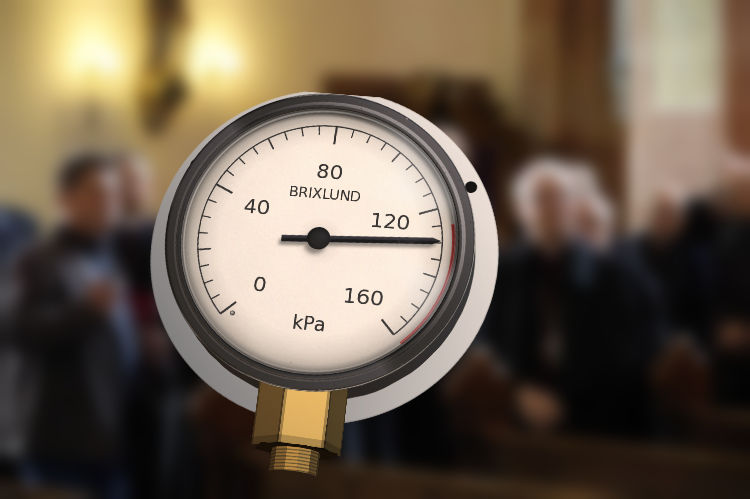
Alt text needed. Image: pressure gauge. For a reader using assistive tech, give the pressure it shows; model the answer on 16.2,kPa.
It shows 130,kPa
